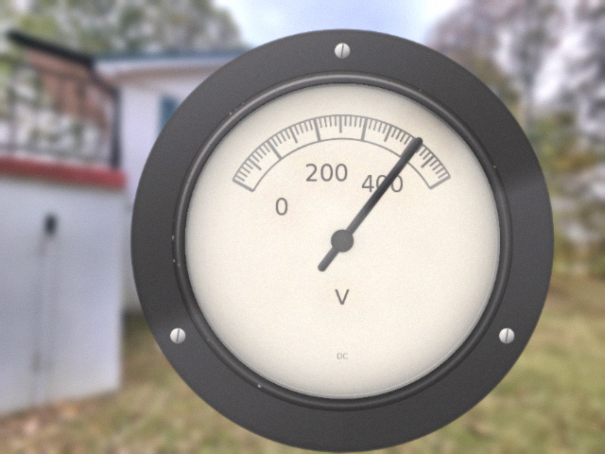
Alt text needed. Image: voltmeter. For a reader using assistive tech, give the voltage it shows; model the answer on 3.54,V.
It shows 410,V
